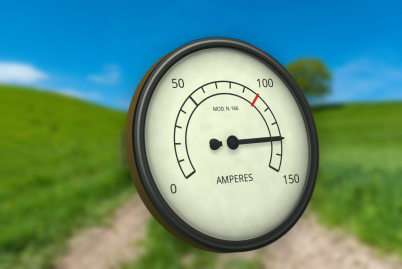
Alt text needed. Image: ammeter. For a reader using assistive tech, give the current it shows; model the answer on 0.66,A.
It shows 130,A
